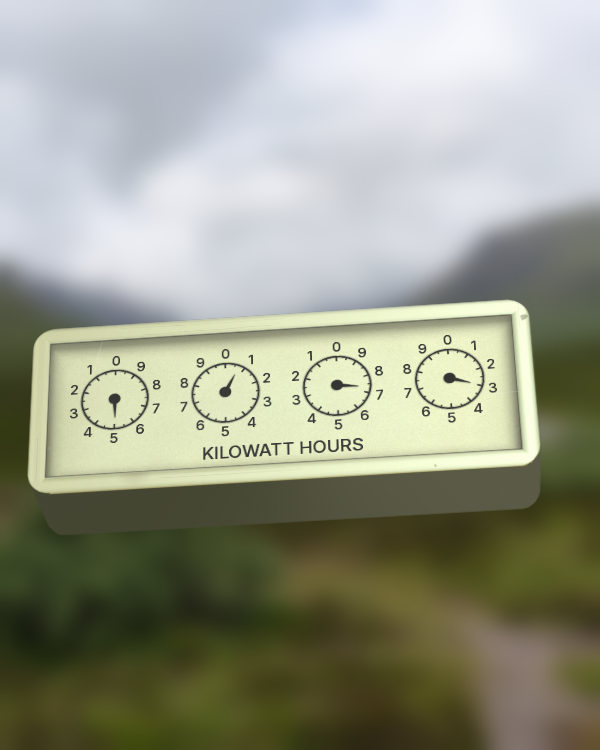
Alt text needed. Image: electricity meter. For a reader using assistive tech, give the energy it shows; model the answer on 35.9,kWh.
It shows 5073,kWh
